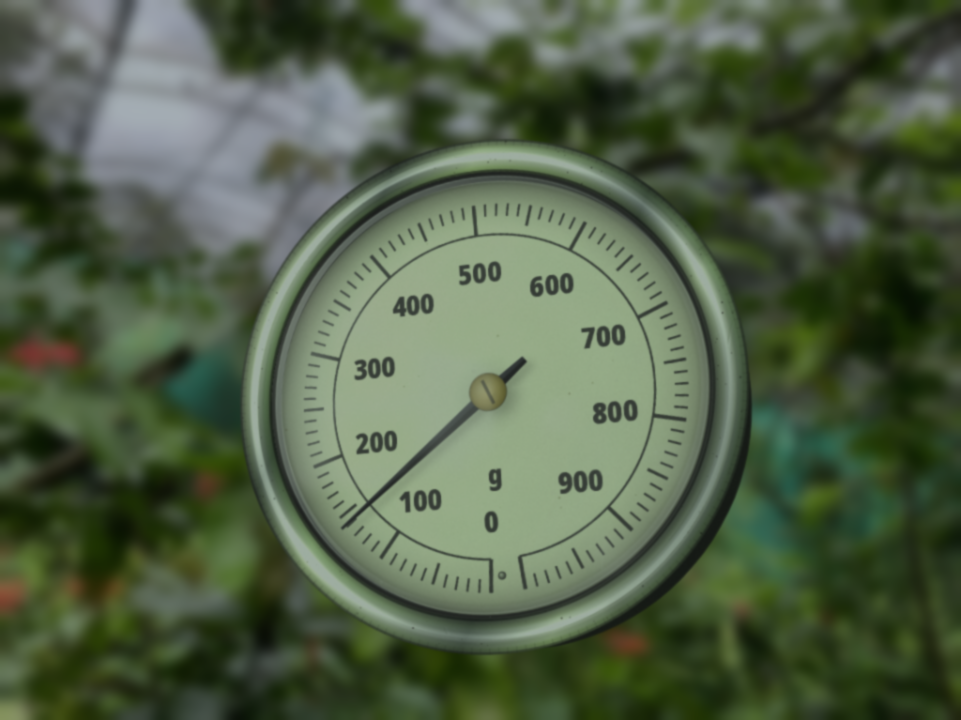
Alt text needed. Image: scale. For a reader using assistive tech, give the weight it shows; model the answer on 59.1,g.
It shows 140,g
